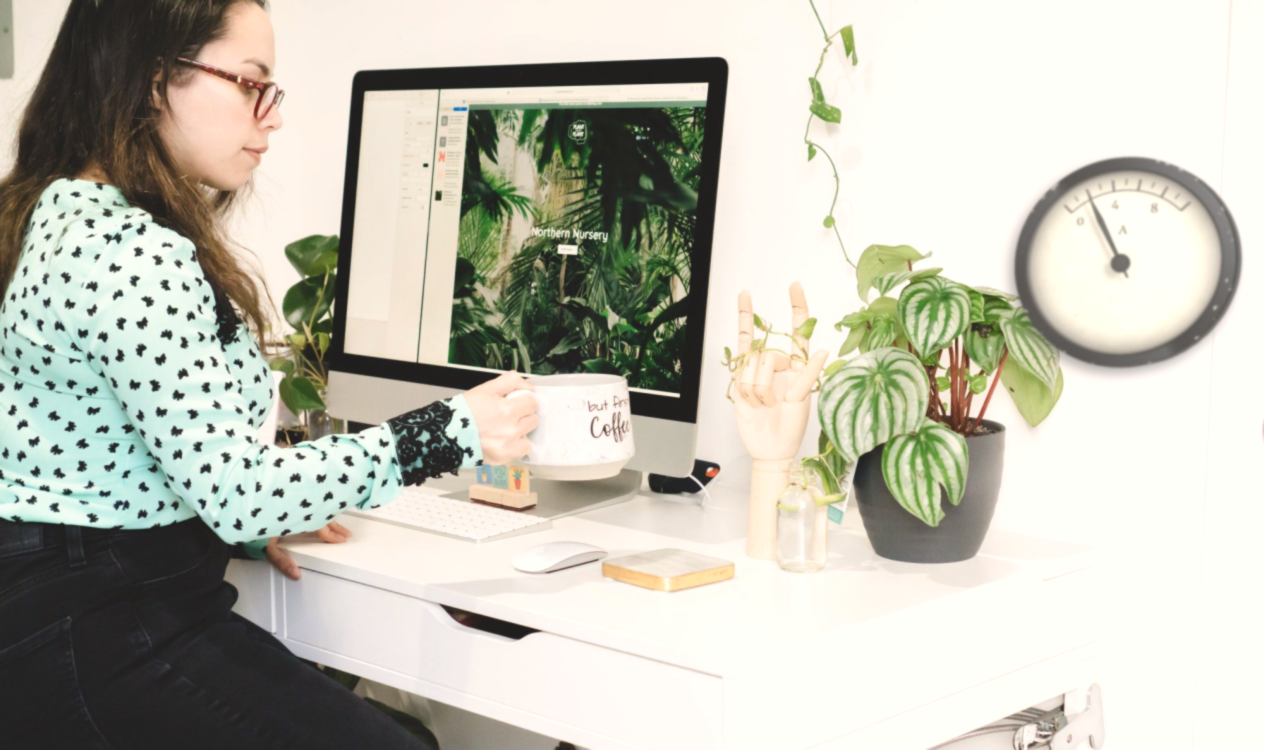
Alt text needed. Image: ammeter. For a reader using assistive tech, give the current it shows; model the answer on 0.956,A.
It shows 2,A
